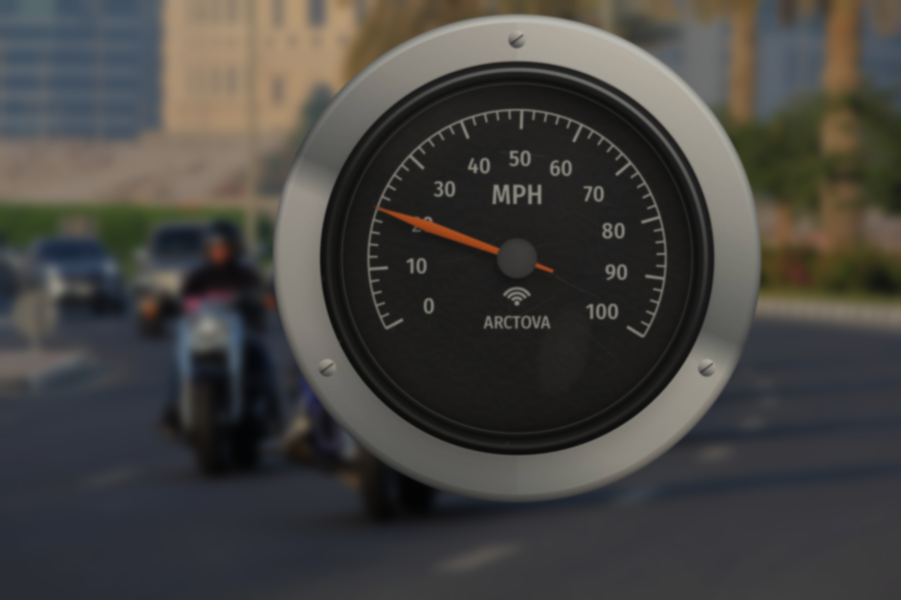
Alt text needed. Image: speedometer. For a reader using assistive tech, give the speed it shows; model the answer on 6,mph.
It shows 20,mph
